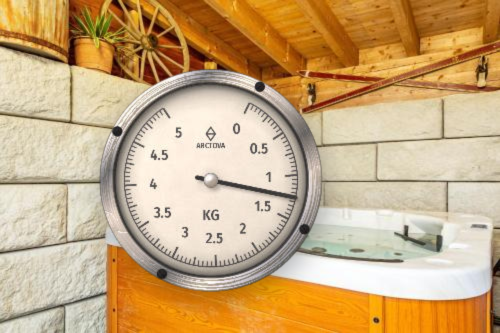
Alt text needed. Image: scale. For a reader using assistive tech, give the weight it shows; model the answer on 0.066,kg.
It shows 1.25,kg
